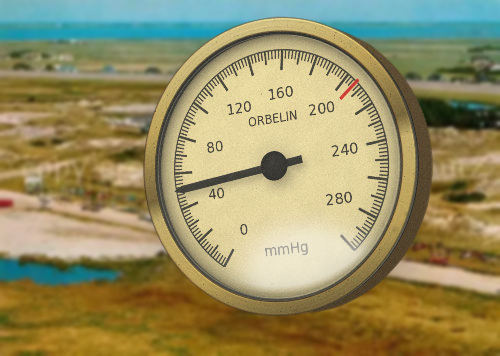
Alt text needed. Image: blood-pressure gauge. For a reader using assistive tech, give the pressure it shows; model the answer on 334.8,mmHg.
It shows 50,mmHg
